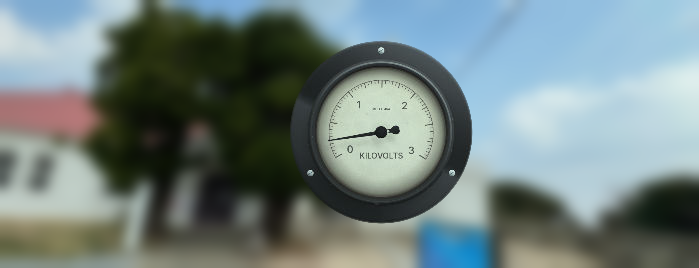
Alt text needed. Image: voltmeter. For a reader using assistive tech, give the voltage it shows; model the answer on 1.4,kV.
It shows 0.25,kV
